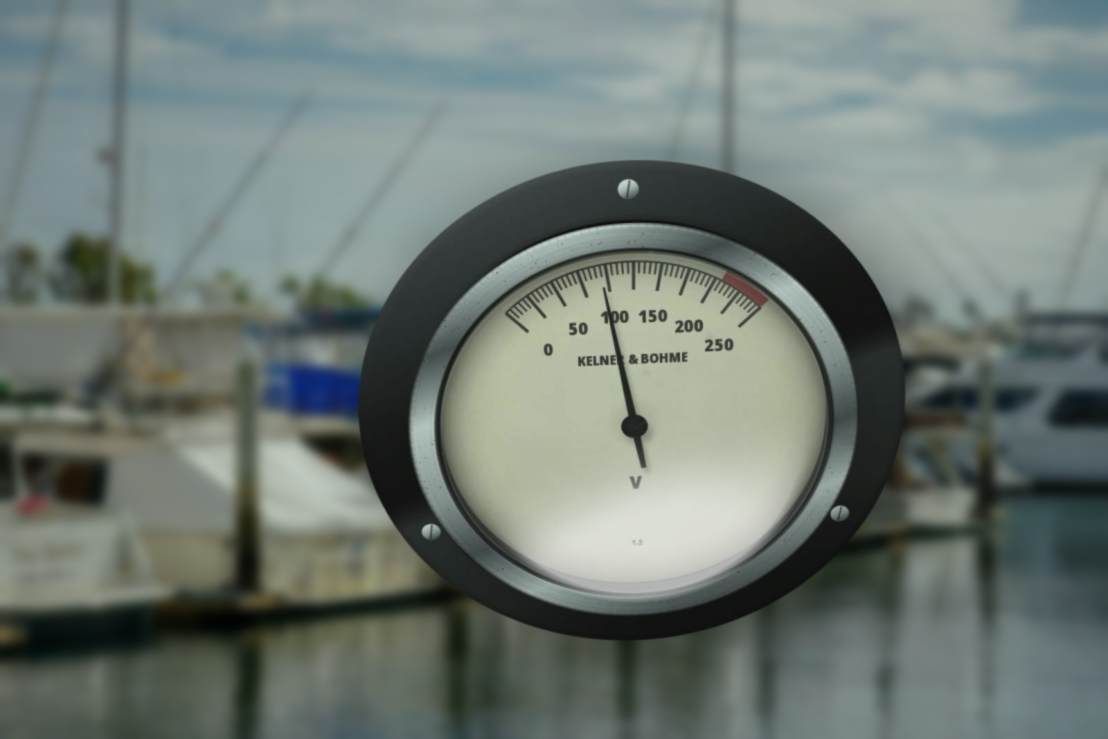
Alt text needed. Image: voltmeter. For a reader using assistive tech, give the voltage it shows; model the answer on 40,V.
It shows 95,V
